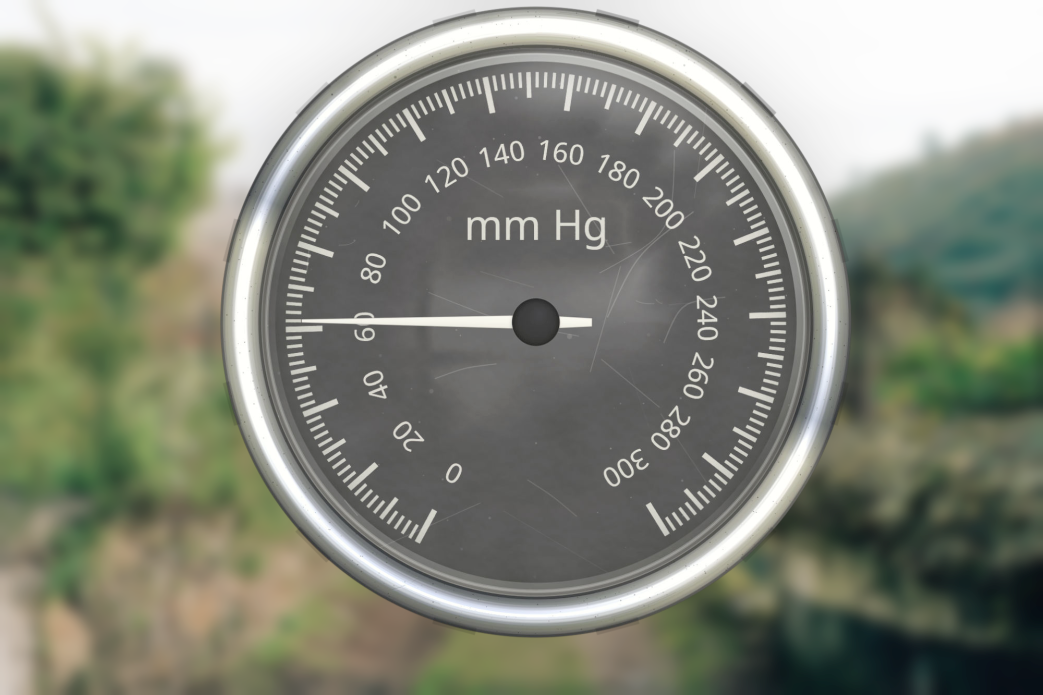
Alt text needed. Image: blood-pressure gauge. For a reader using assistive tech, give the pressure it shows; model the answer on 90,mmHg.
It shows 62,mmHg
